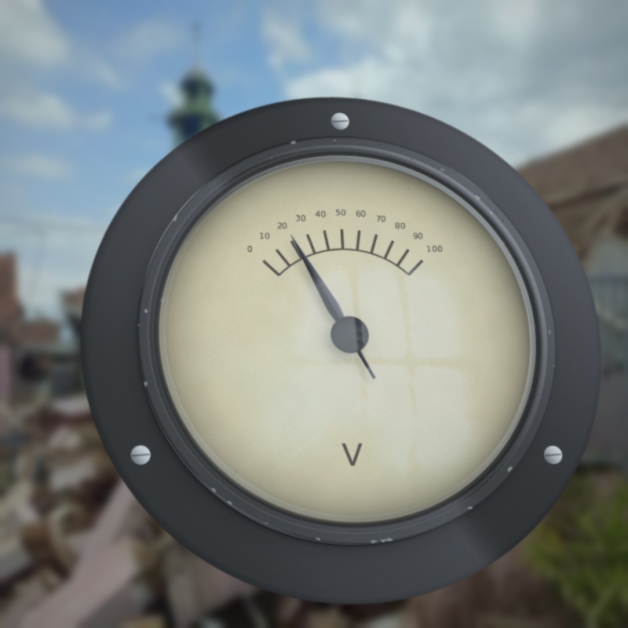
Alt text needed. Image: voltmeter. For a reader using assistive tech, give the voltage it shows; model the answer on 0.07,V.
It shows 20,V
